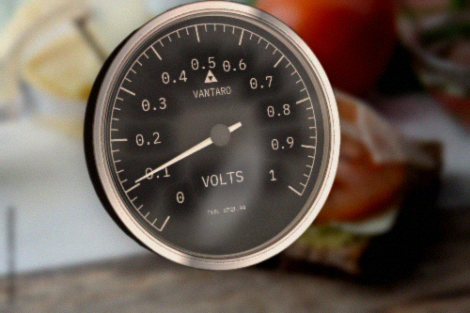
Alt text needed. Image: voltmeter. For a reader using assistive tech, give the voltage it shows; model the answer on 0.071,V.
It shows 0.11,V
